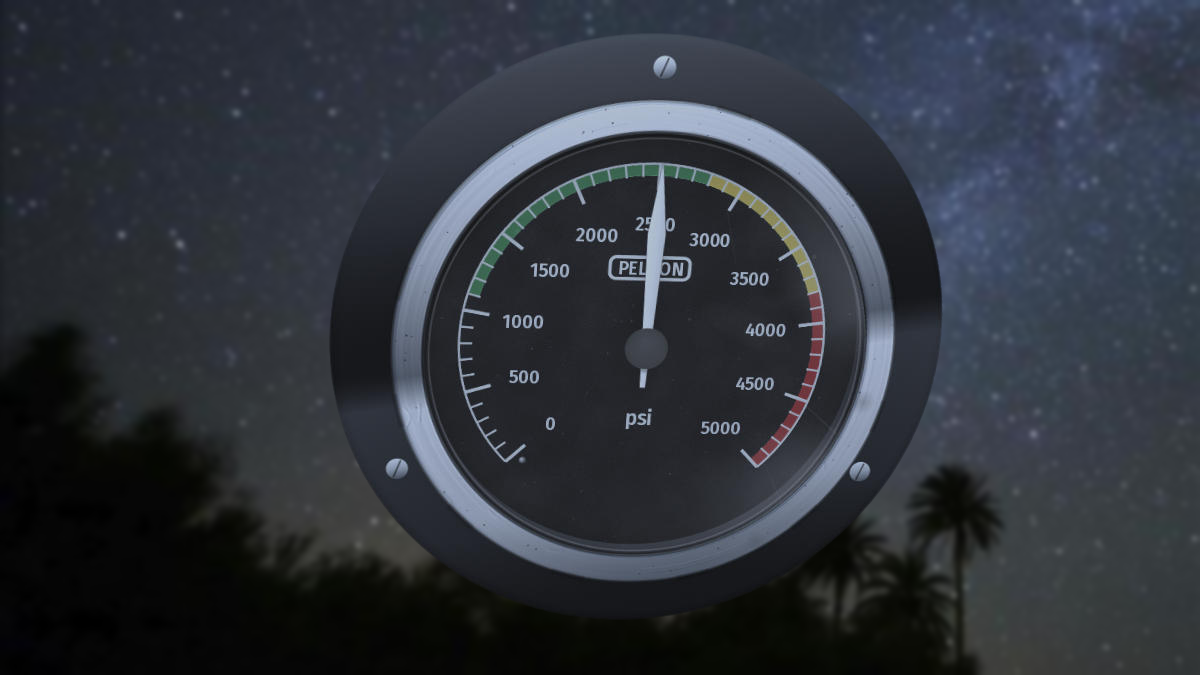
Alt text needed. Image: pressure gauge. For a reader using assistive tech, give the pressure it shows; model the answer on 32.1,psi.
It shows 2500,psi
